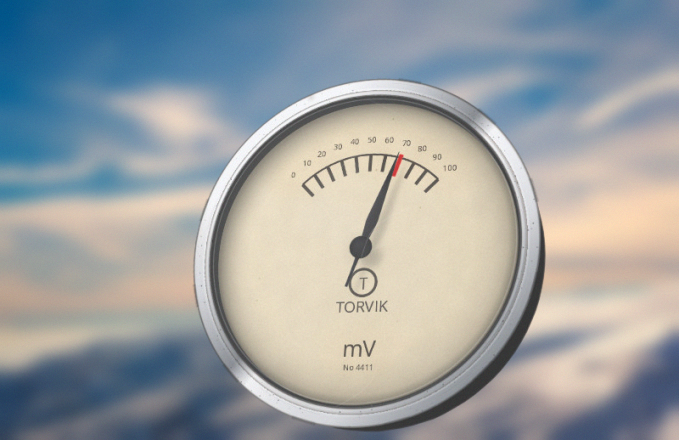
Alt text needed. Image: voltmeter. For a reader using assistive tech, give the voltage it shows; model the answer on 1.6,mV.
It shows 70,mV
